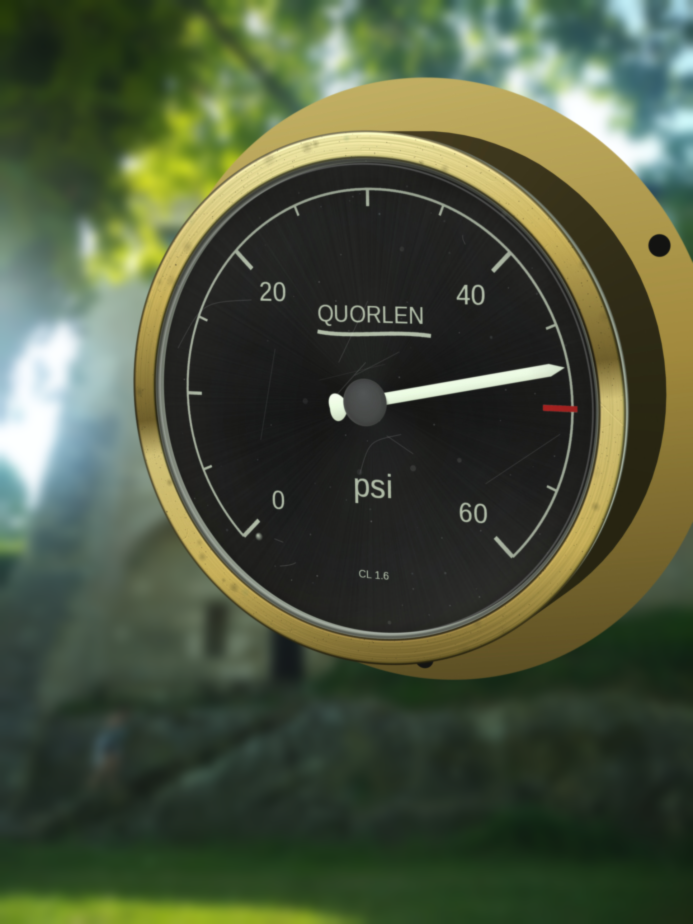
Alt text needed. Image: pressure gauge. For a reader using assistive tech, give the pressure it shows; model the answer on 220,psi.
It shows 47.5,psi
